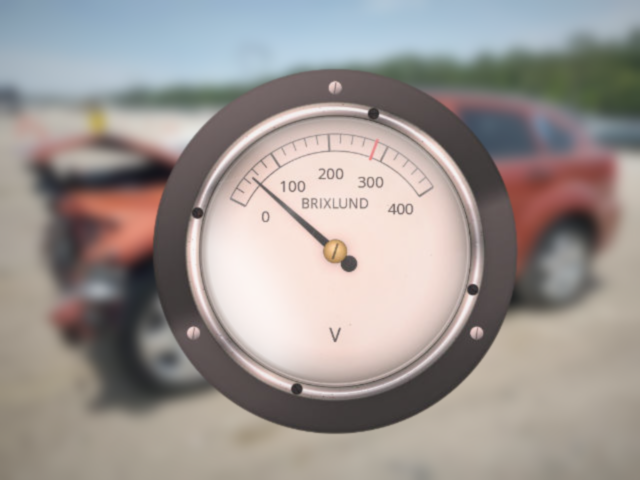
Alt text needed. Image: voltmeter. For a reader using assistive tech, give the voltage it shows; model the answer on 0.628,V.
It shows 50,V
